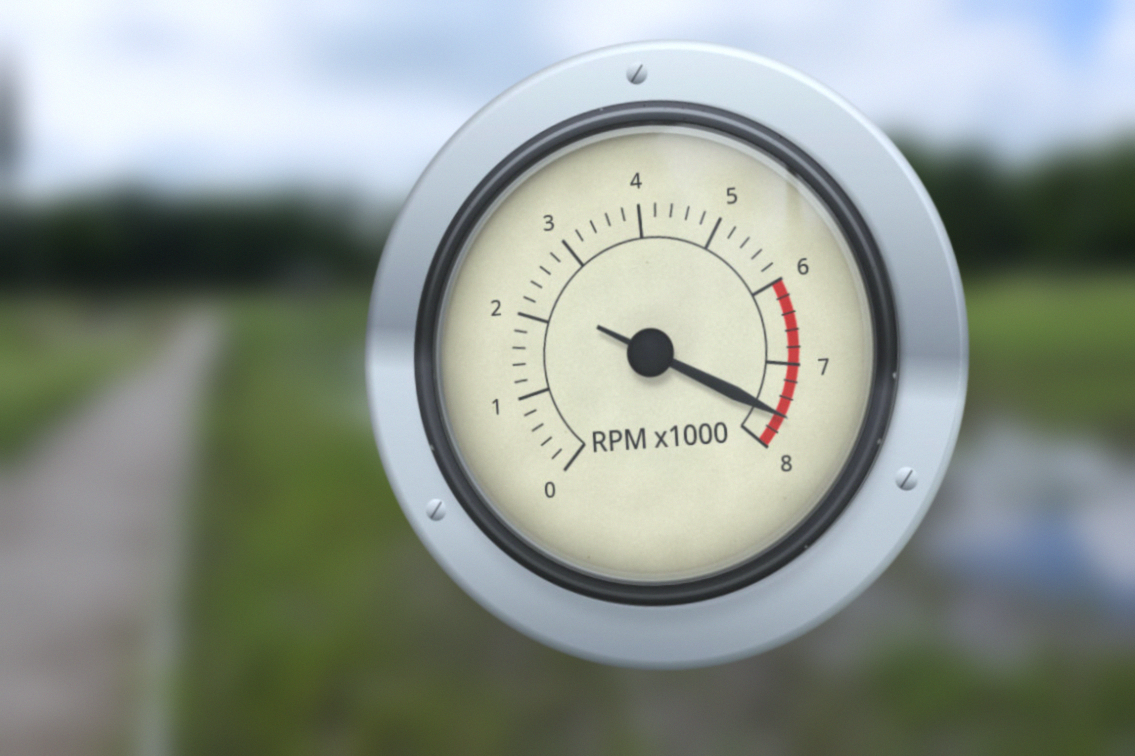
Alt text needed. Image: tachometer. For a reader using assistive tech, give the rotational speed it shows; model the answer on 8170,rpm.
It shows 7600,rpm
